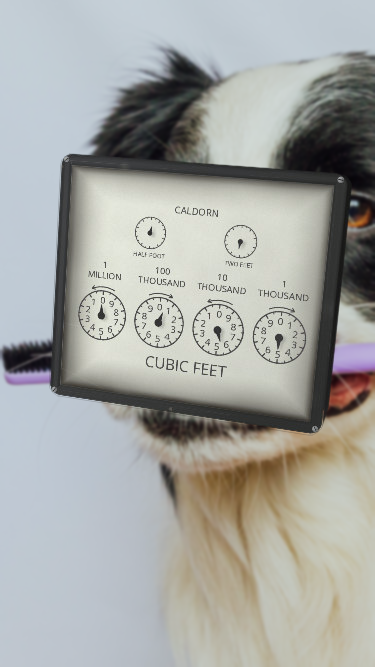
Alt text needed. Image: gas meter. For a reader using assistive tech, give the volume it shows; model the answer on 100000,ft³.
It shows 5500,ft³
